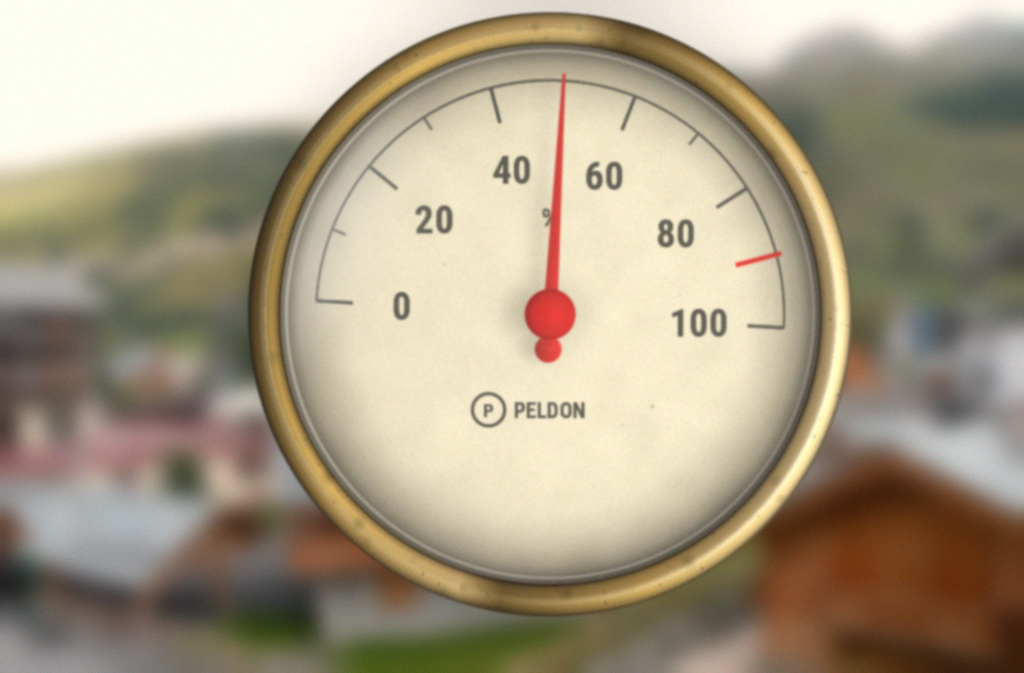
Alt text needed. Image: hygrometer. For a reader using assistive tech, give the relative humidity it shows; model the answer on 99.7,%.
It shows 50,%
